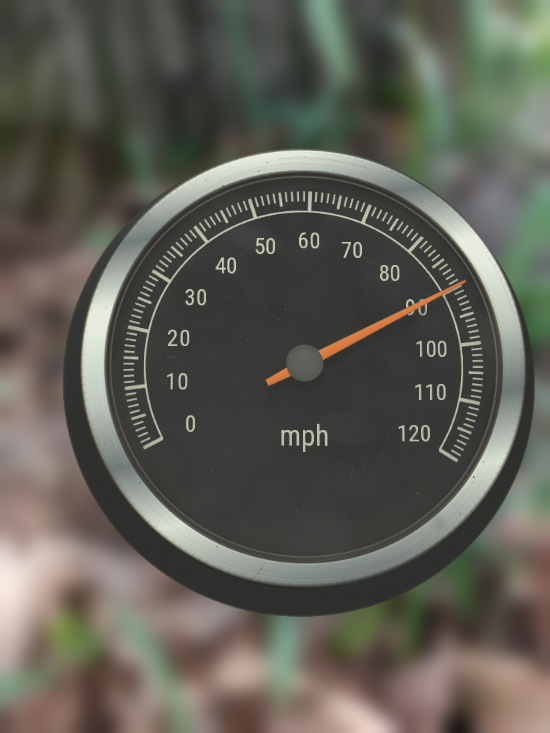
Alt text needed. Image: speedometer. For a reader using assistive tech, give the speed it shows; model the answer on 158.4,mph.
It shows 90,mph
